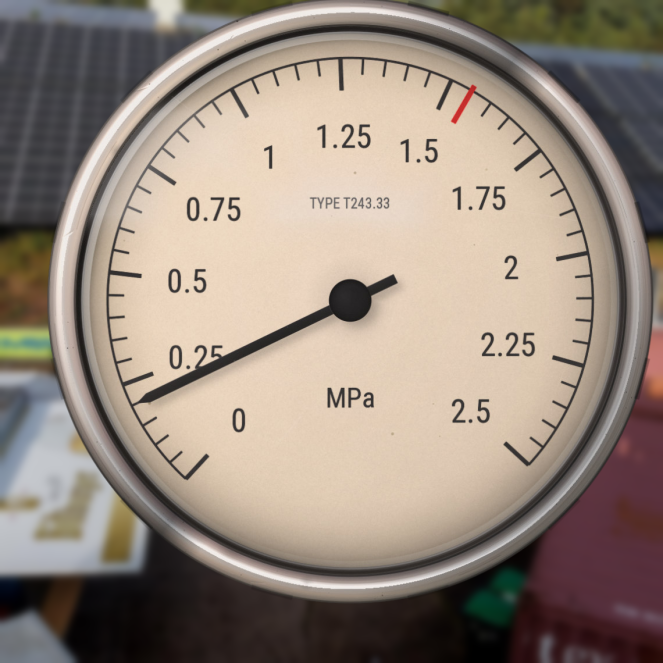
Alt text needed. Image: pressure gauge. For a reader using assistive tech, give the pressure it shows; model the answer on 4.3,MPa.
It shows 0.2,MPa
